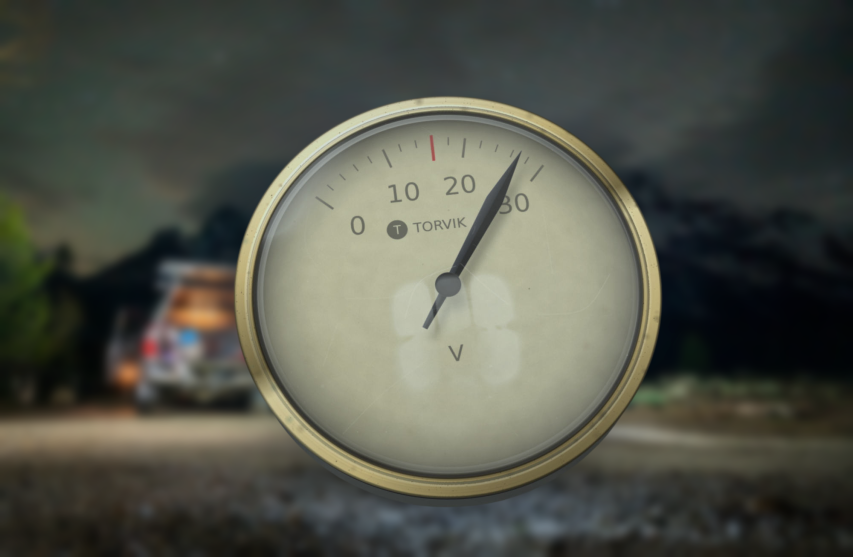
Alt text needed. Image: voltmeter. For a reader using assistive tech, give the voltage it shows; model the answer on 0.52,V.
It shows 27,V
